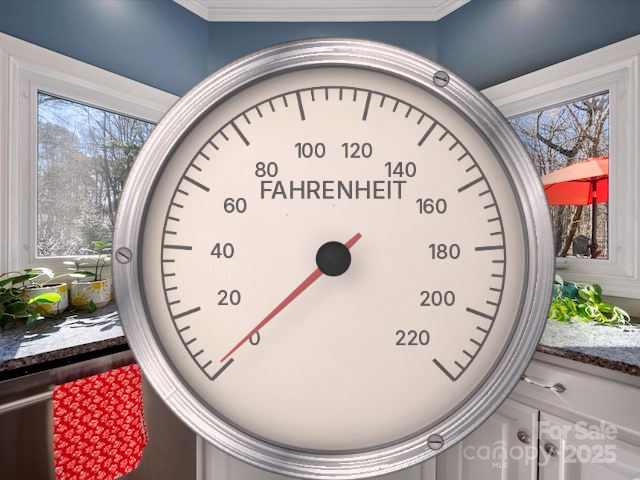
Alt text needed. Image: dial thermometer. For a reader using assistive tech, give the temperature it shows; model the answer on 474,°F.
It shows 2,°F
